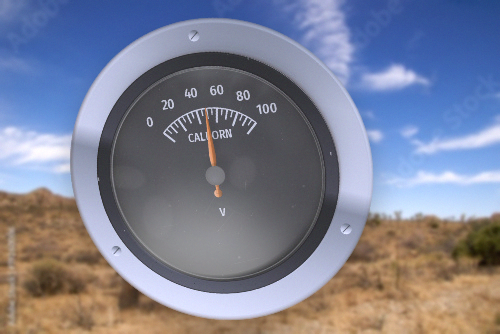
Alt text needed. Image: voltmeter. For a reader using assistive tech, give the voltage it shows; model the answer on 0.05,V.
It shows 50,V
